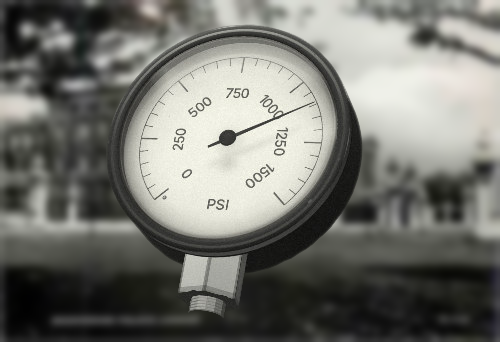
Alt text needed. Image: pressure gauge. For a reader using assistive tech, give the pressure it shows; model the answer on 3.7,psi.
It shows 1100,psi
